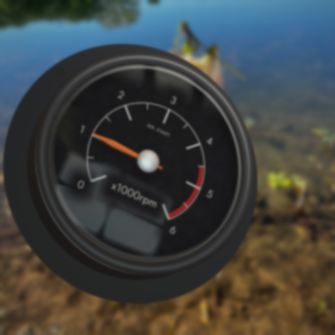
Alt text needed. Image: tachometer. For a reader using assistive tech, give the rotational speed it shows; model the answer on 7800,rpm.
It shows 1000,rpm
